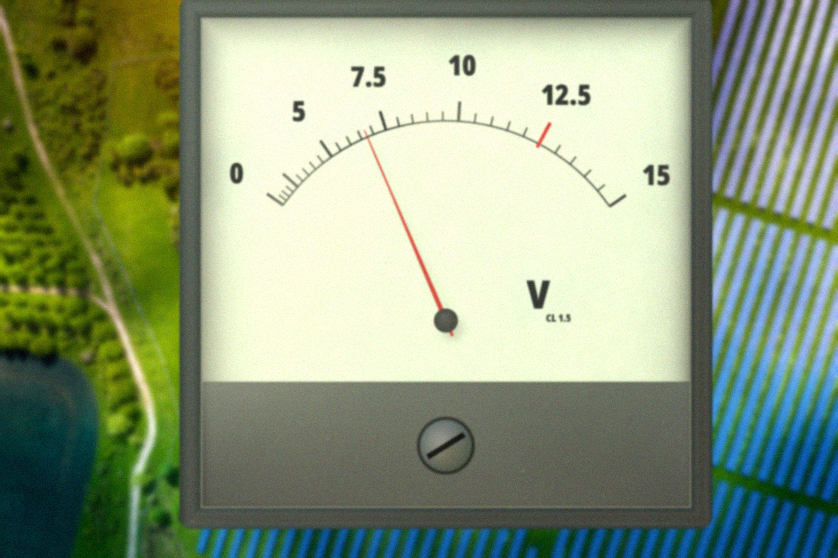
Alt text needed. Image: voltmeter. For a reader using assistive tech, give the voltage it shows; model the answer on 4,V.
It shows 6.75,V
